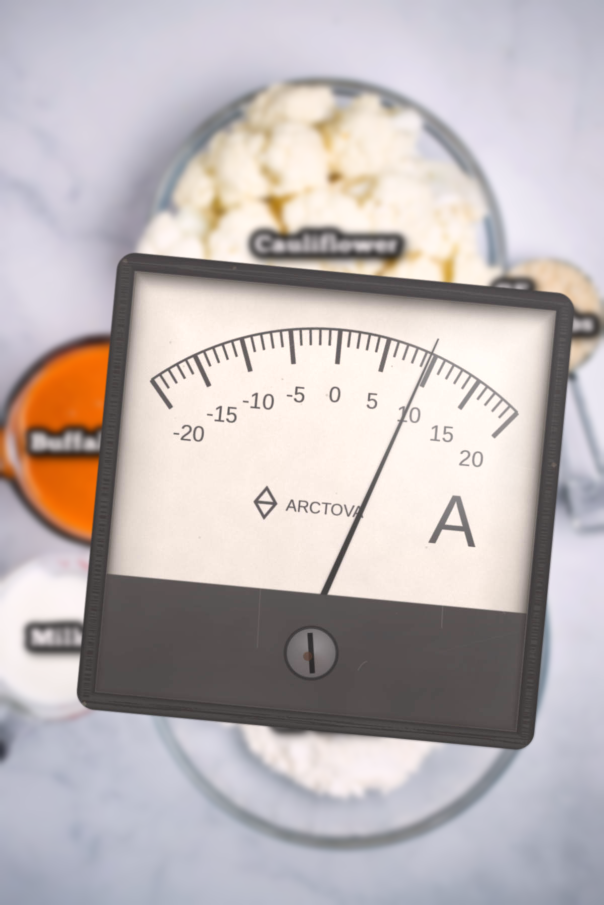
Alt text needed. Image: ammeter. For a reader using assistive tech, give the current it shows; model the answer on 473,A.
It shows 9.5,A
